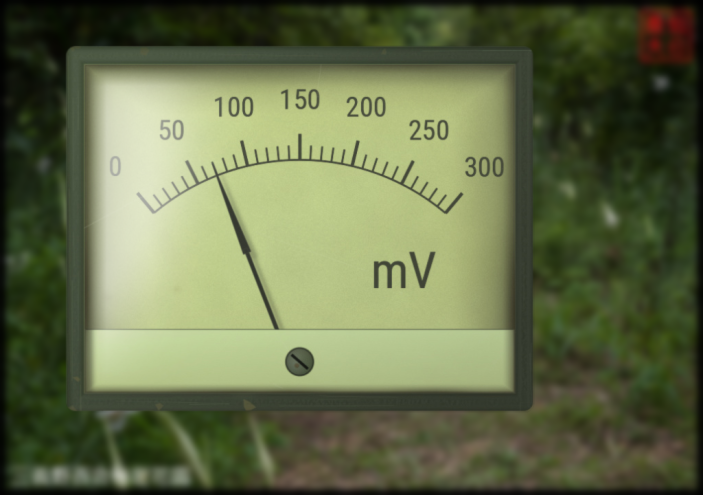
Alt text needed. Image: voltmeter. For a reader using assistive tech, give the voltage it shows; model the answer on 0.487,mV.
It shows 70,mV
